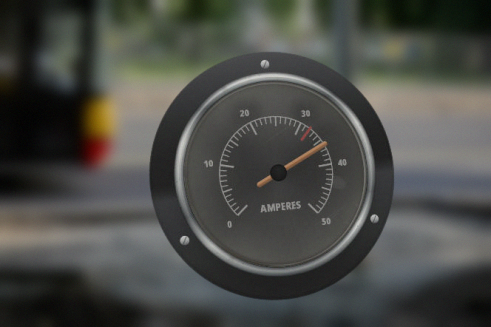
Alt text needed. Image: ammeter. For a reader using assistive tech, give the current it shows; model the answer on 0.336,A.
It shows 36,A
